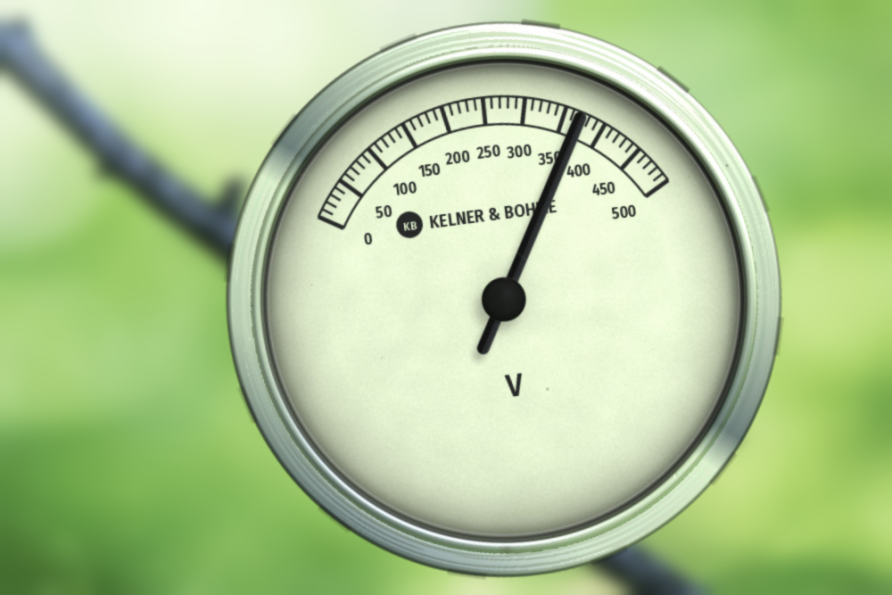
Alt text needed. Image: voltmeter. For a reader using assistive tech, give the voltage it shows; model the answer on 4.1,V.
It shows 370,V
